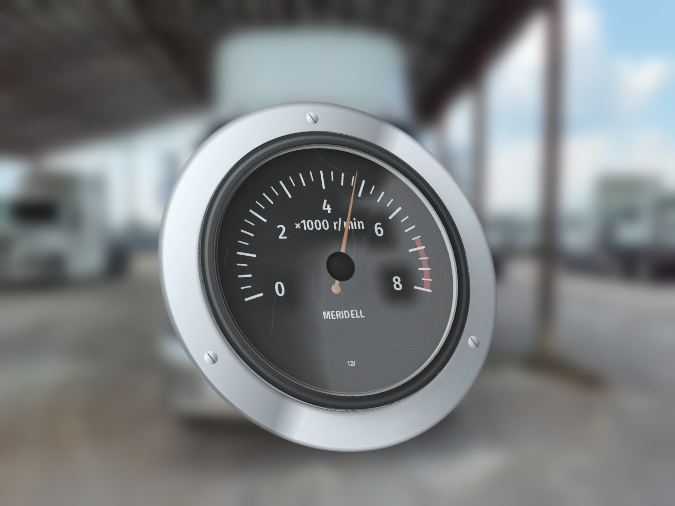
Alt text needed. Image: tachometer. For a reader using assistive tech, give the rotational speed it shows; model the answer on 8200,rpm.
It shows 4750,rpm
